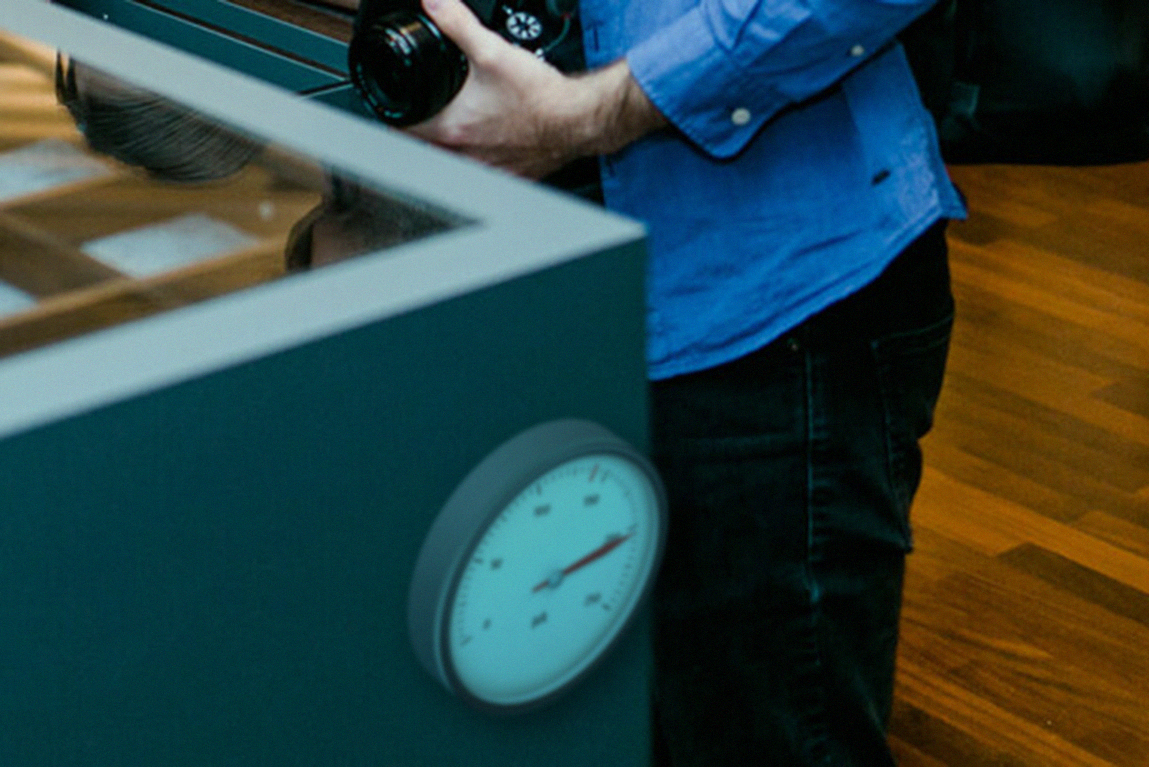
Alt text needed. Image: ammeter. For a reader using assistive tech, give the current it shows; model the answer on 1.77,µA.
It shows 200,µA
